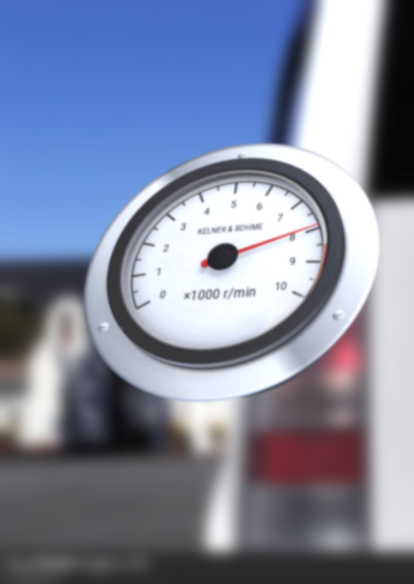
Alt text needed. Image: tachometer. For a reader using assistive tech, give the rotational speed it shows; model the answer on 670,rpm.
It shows 8000,rpm
